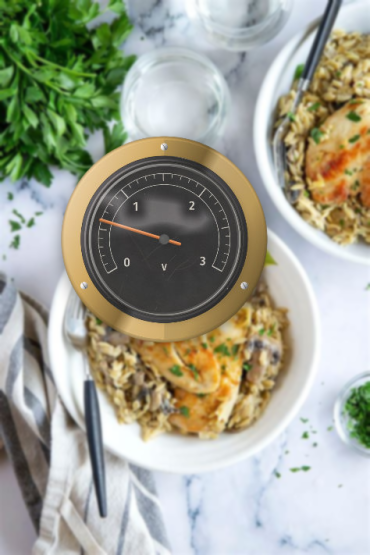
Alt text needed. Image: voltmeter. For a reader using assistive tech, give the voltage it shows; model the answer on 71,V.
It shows 0.6,V
